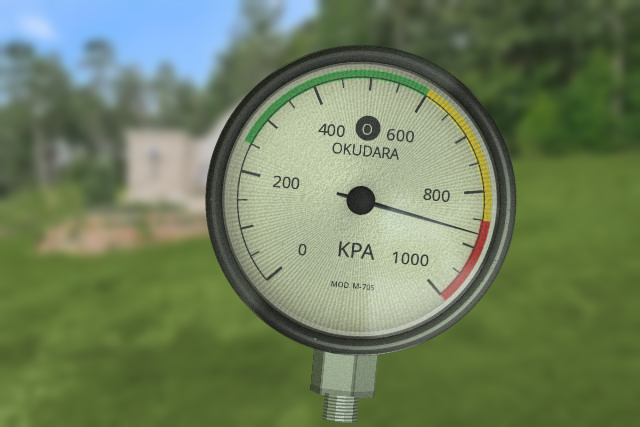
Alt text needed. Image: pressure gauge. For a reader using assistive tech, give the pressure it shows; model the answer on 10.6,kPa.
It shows 875,kPa
